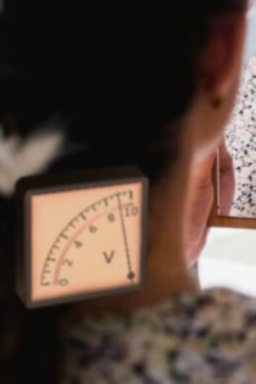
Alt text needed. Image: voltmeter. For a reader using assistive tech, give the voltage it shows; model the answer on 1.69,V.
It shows 9,V
